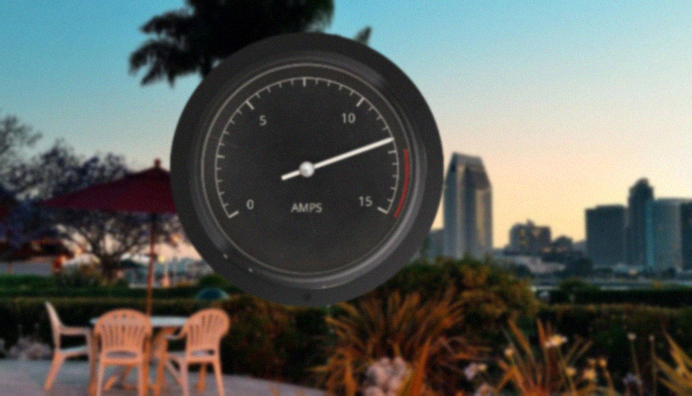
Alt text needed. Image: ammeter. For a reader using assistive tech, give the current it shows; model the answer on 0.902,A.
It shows 12,A
